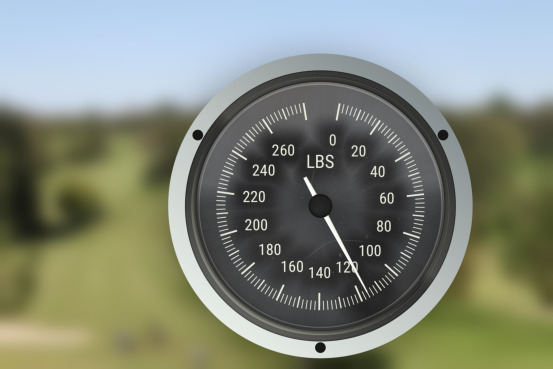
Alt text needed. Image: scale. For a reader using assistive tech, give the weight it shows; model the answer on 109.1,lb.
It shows 116,lb
